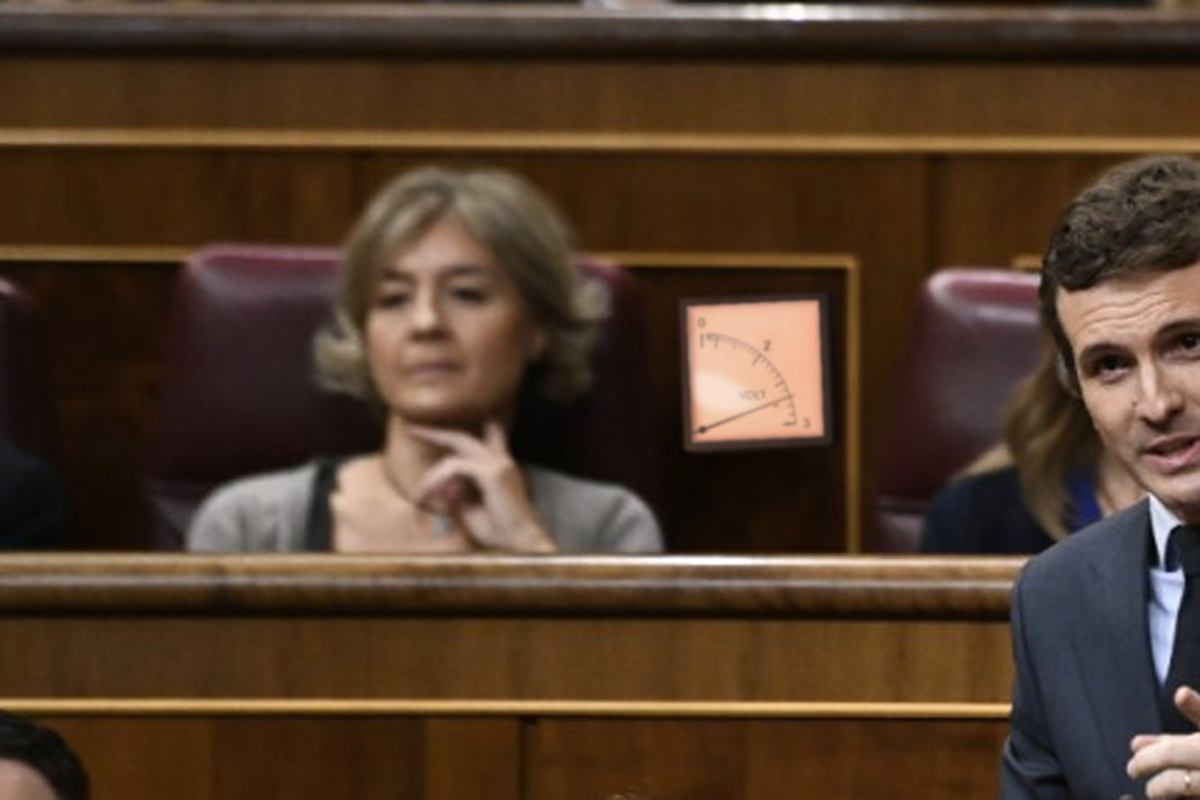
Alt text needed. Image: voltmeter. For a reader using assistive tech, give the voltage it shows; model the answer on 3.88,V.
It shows 2.7,V
